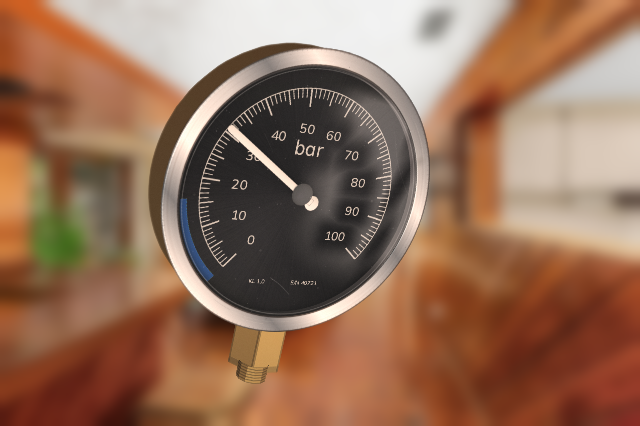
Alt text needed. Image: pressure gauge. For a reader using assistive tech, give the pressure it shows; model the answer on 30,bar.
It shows 31,bar
